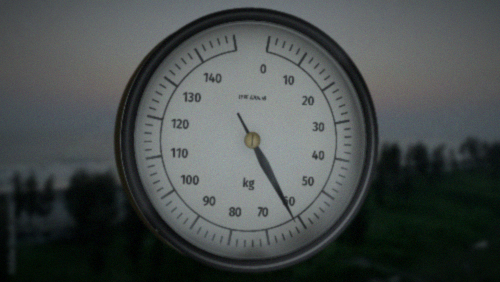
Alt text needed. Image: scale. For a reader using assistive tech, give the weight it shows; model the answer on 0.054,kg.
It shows 62,kg
